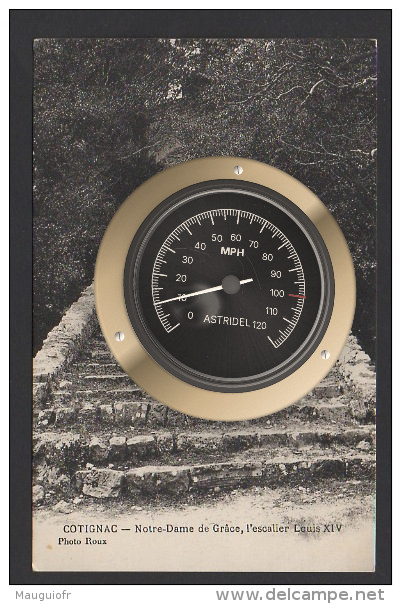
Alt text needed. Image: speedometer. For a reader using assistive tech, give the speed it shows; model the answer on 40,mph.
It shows 10,mph
